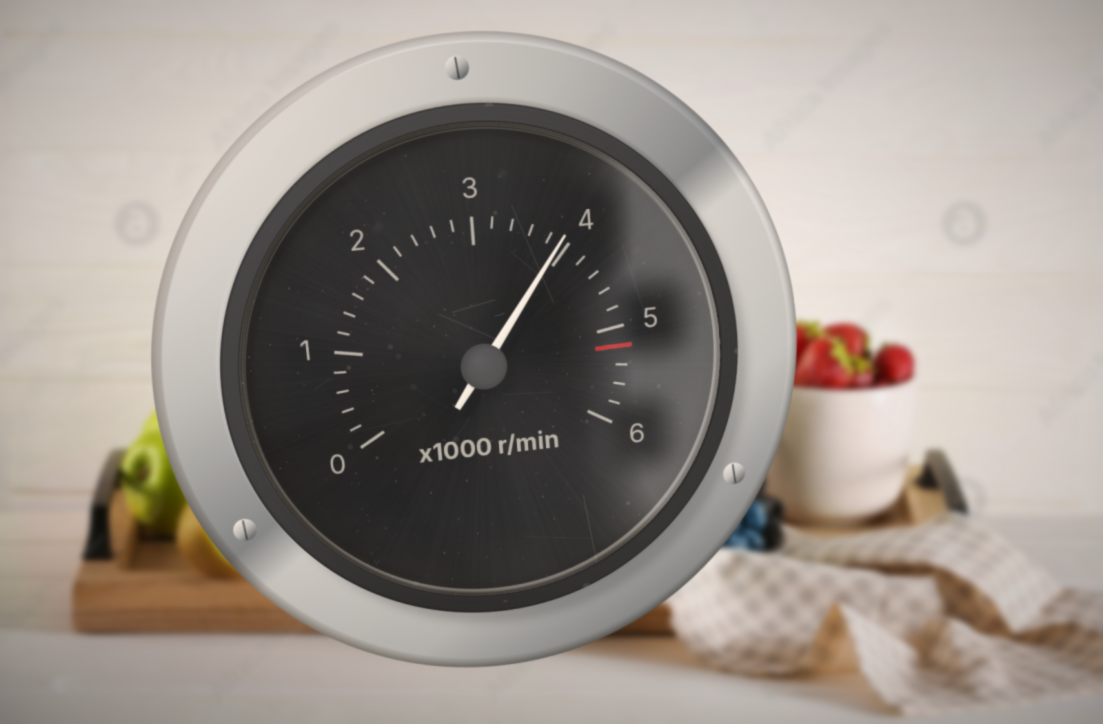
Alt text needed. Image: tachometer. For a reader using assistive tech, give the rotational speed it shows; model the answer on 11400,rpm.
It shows 3900,rpm
